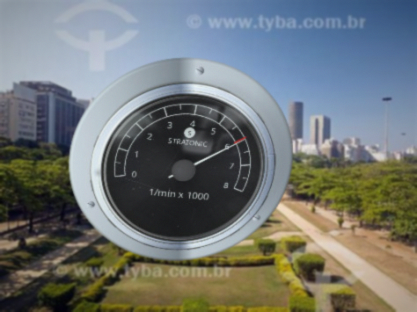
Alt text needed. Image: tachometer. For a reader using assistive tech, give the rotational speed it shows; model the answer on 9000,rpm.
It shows 6000,rpm
